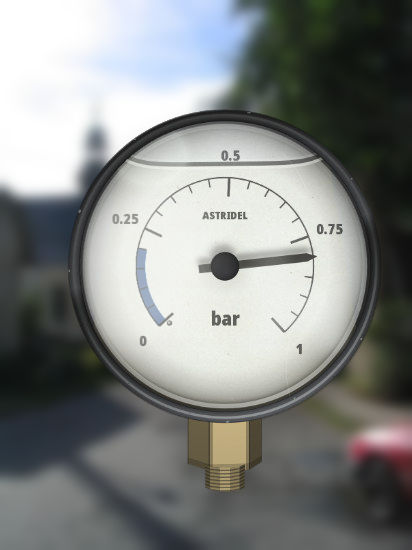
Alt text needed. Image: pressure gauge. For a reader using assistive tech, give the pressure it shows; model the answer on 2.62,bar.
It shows 0.8,bar
